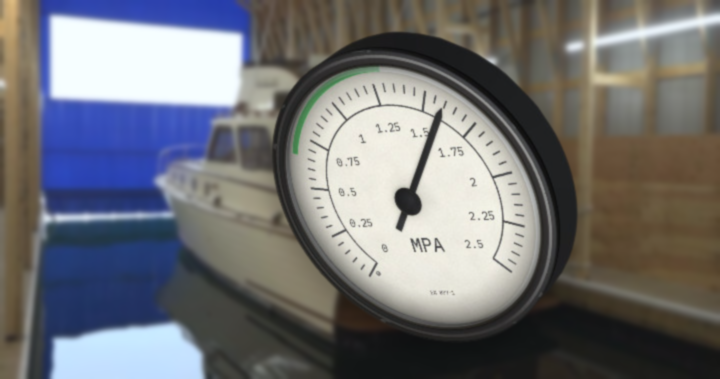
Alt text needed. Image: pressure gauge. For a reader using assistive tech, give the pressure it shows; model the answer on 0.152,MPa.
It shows 1.6,MPa
